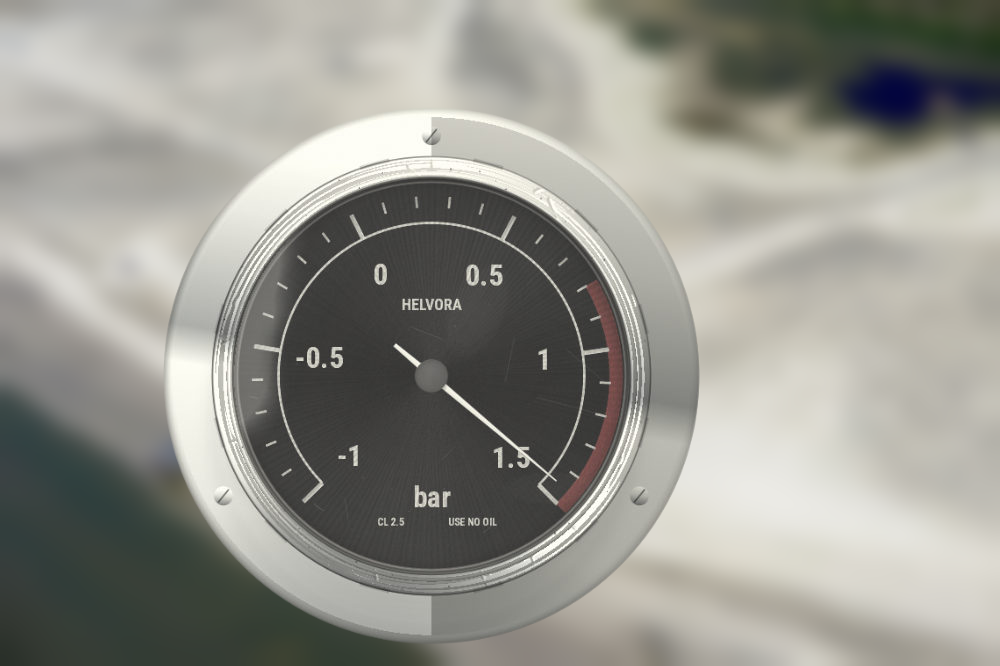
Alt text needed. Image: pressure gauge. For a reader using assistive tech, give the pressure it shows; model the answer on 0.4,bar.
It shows 1.45,bar
